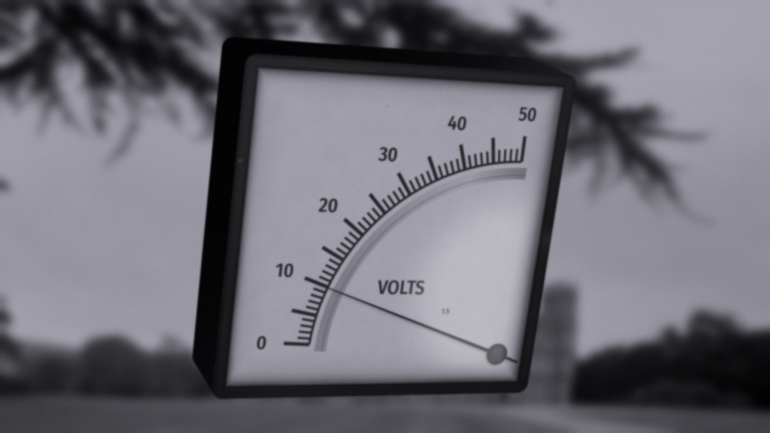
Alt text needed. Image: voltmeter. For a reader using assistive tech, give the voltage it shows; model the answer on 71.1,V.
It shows 10,V
